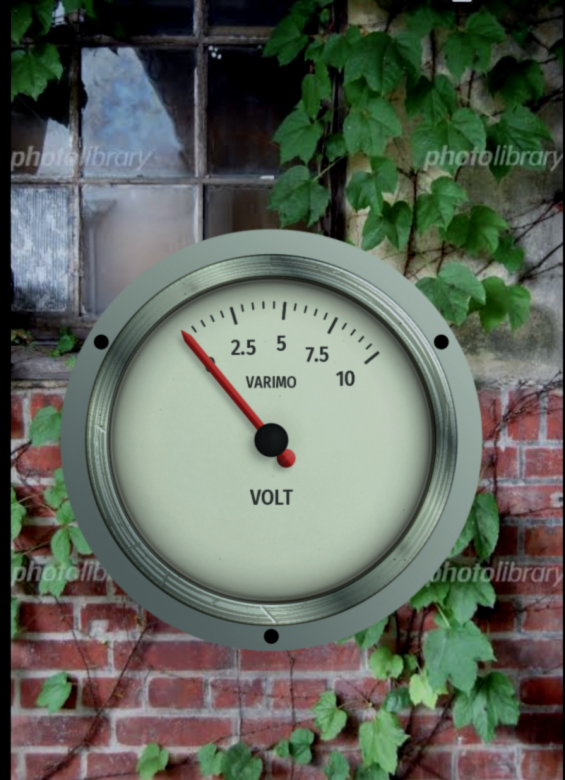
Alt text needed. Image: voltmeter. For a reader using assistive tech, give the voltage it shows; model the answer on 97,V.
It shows 0,V
